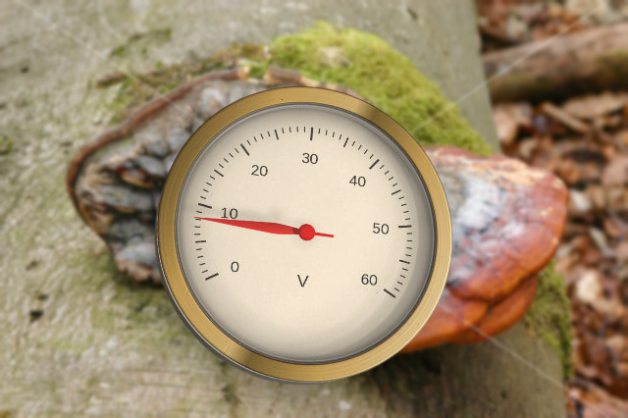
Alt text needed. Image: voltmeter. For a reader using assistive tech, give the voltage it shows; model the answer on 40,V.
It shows 8,V
